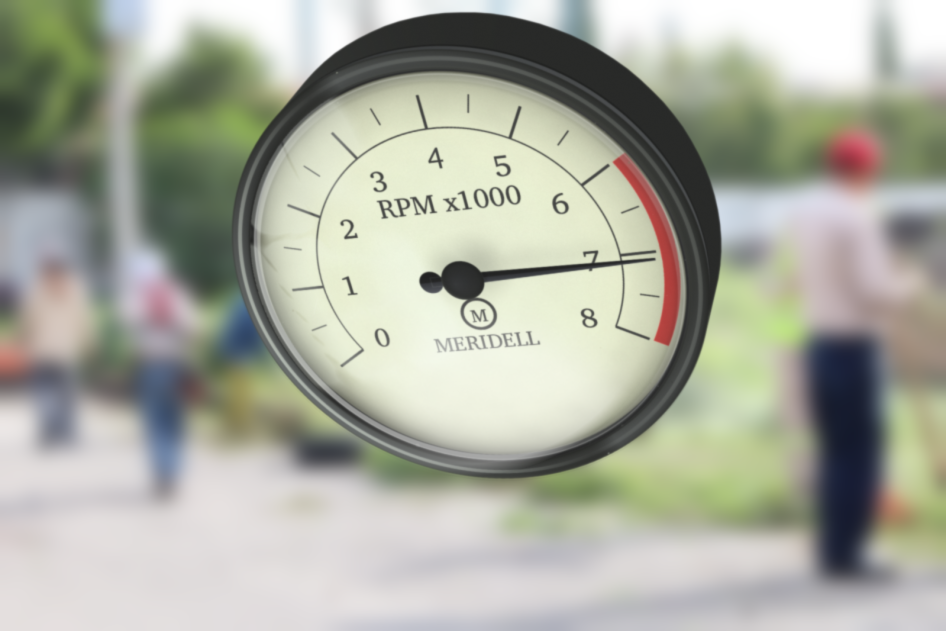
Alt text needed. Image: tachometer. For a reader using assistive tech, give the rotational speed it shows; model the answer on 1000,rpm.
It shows 7000,rpm
